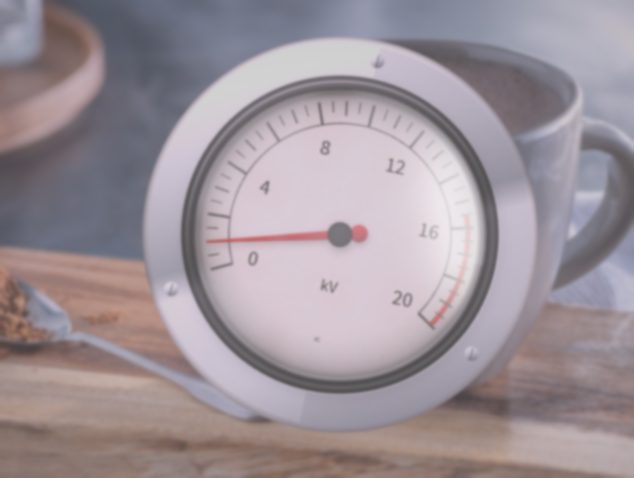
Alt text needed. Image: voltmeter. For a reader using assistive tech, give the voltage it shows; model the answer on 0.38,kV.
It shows 1,kV
